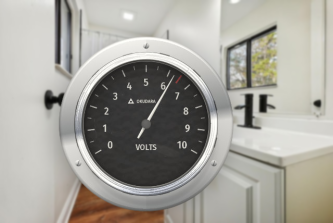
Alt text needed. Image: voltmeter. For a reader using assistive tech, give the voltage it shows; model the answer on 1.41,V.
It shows 6.25,V
